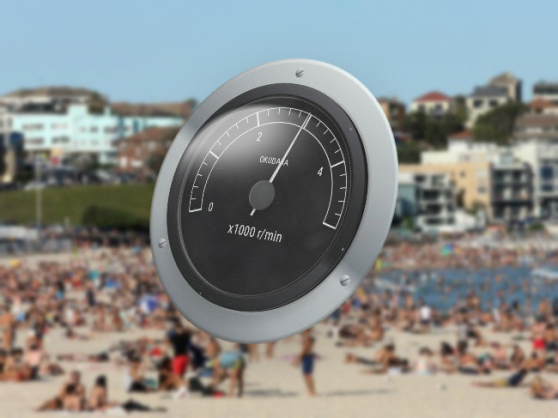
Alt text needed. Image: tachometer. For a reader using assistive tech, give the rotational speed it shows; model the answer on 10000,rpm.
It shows 3000,rpm
